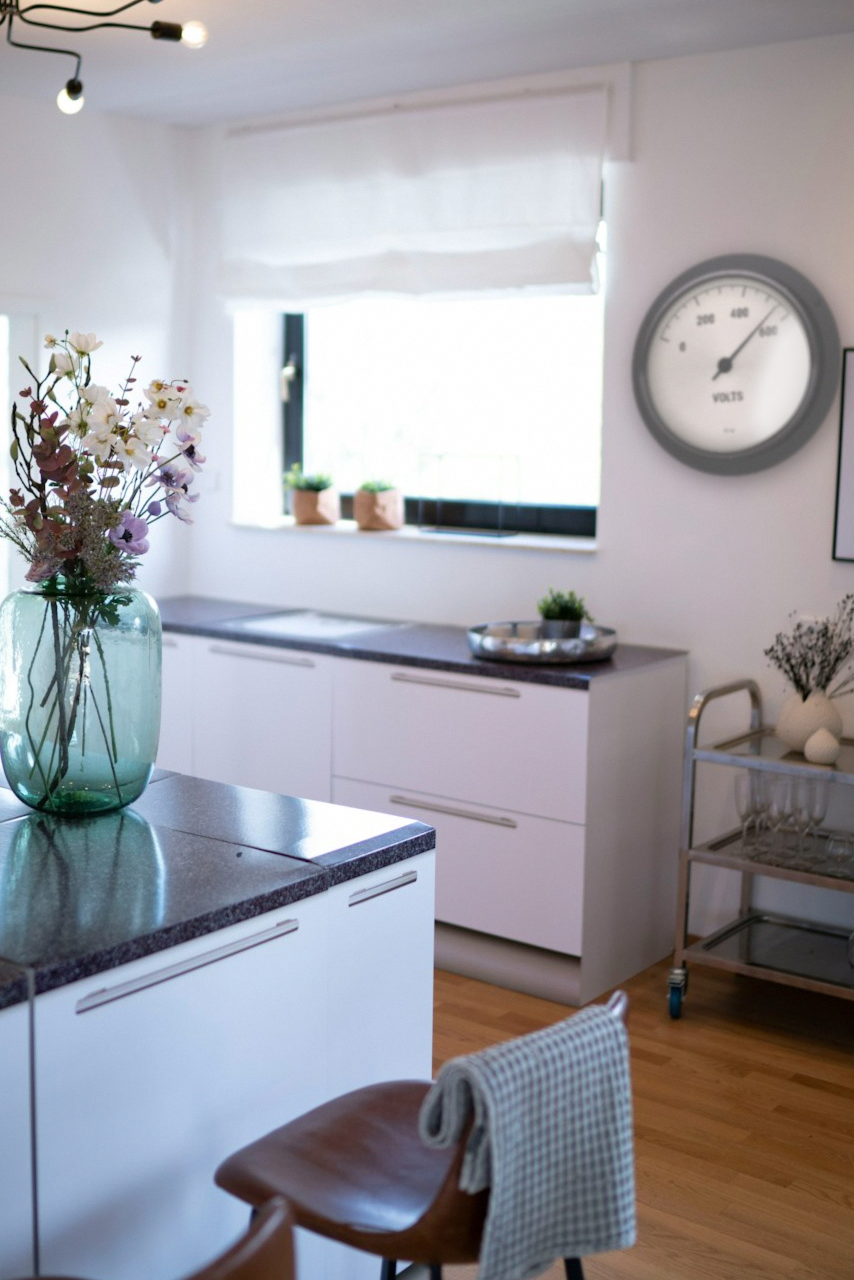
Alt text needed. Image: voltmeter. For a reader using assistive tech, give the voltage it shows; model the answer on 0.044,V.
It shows 550,V
